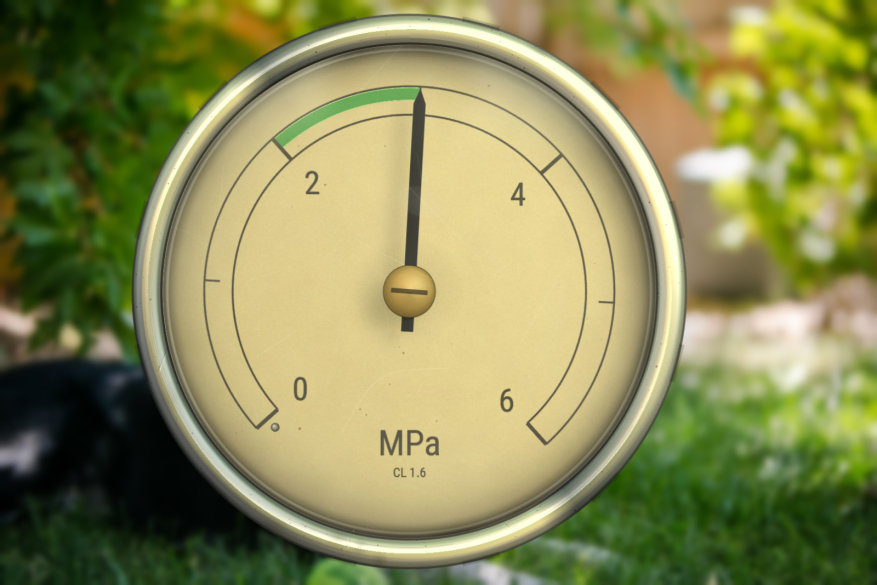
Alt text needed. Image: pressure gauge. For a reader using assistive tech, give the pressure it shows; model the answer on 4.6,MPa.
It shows 3,MPa
